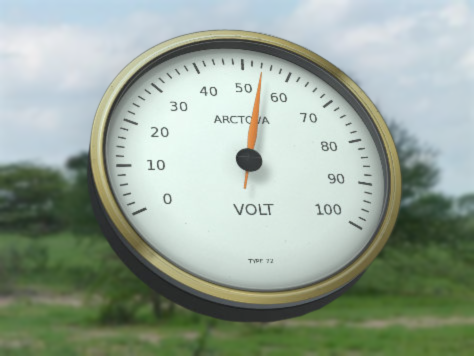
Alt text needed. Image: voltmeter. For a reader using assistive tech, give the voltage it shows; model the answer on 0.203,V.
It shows 54,V
